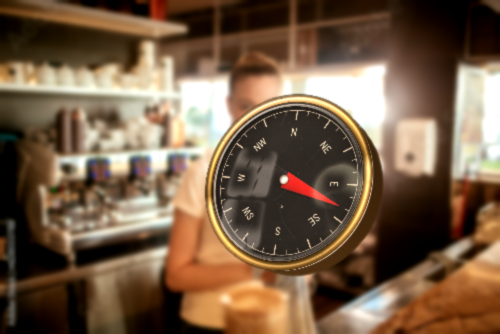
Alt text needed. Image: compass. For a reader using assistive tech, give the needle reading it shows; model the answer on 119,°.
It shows 110,°
